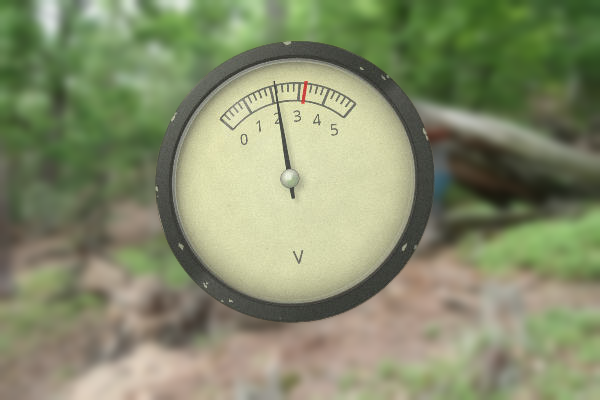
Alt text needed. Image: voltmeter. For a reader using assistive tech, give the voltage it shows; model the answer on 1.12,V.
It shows 2.2,V
